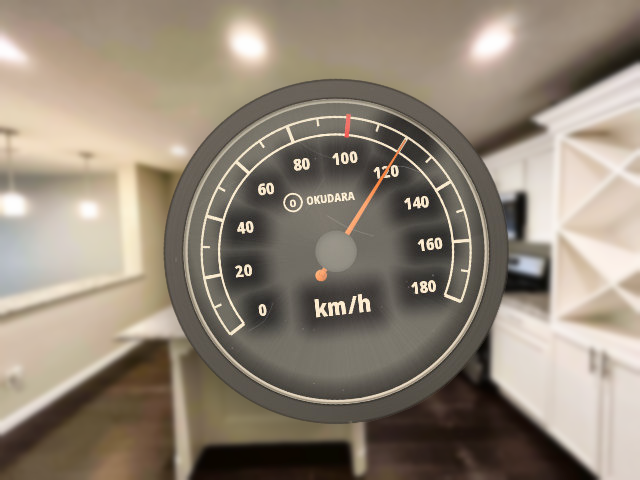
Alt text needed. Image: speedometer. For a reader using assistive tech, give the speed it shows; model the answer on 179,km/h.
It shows 120,km/h
